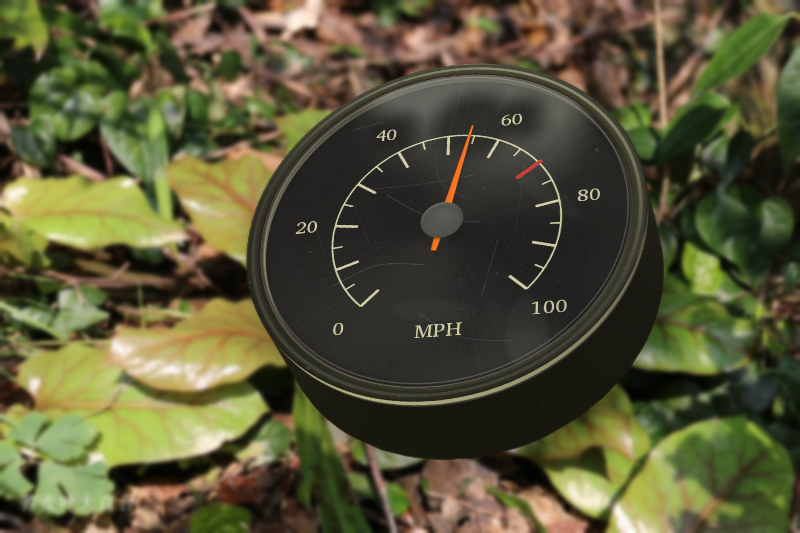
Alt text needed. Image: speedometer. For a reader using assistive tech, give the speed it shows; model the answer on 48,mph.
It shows 55,mph
